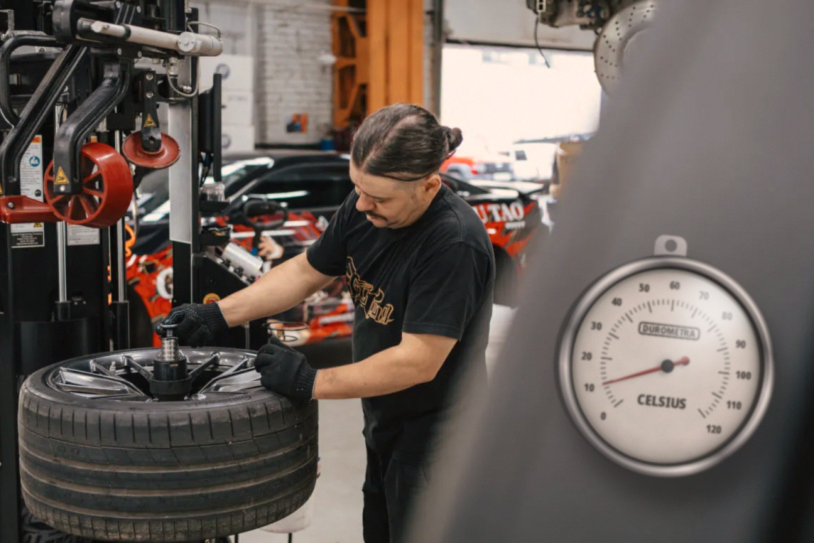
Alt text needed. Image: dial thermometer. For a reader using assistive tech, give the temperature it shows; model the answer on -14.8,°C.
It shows 10,°C
